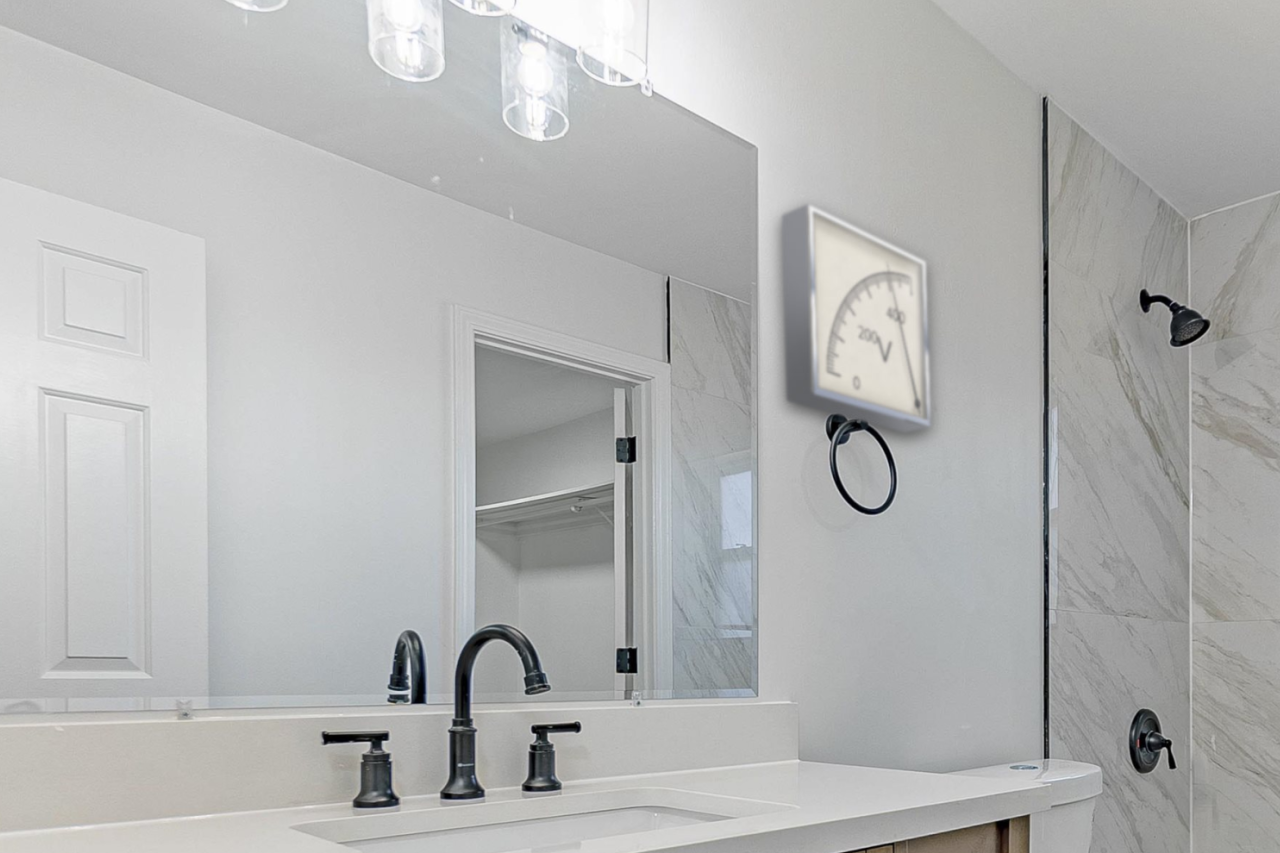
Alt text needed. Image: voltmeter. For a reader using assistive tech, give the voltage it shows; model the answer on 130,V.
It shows 400,V
